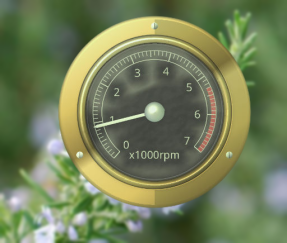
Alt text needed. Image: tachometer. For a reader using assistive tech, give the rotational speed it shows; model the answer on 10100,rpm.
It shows 900,rpm
